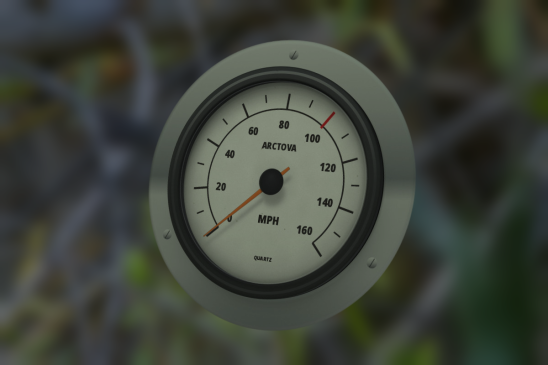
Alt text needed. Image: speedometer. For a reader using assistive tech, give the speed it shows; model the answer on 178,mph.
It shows 0,mph
